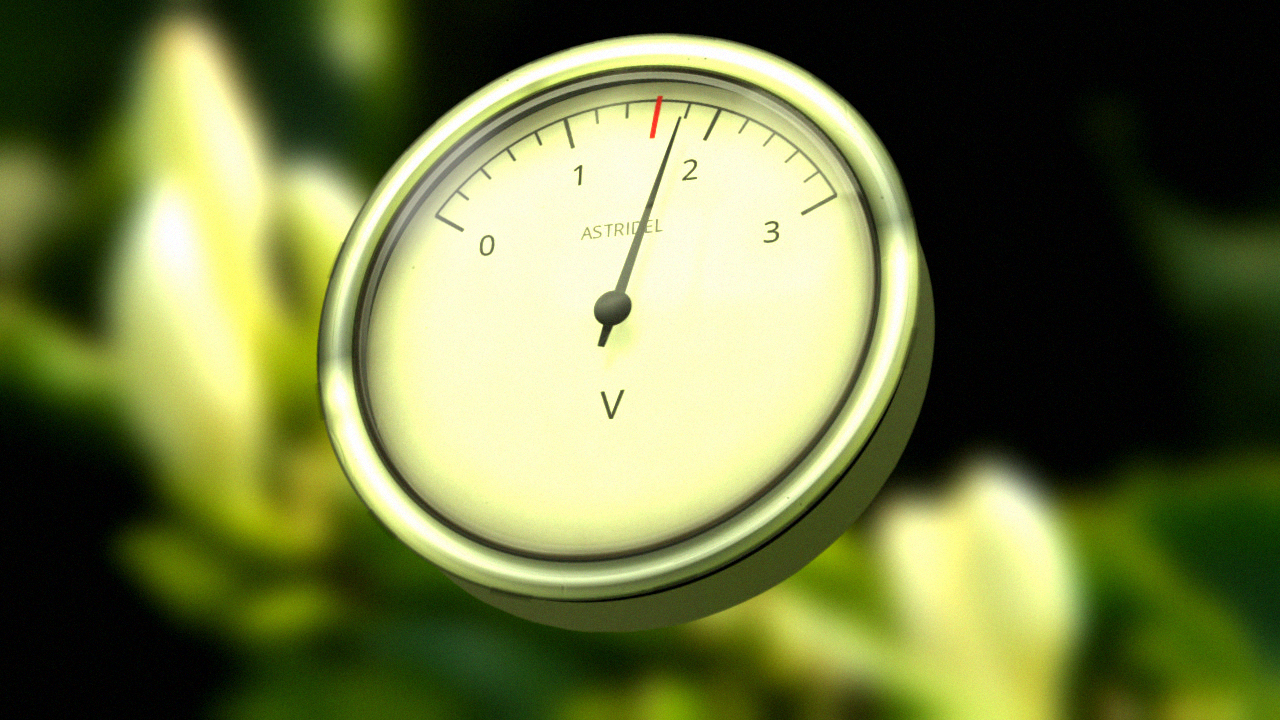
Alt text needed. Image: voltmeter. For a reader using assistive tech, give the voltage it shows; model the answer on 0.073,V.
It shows 1.8,V
